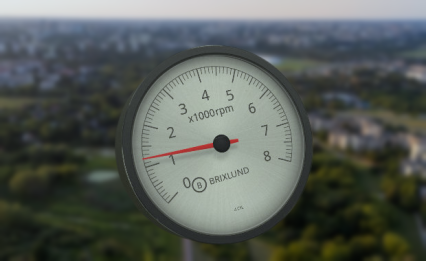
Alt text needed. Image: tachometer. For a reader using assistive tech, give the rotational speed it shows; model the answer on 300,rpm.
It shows 1200,rpm
